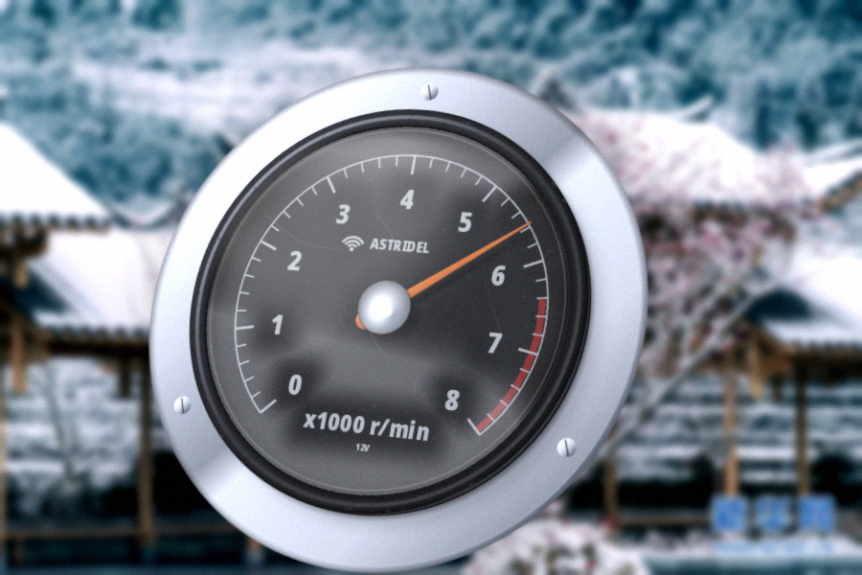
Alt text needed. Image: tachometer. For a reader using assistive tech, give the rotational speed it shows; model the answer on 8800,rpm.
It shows 5600,rpm
